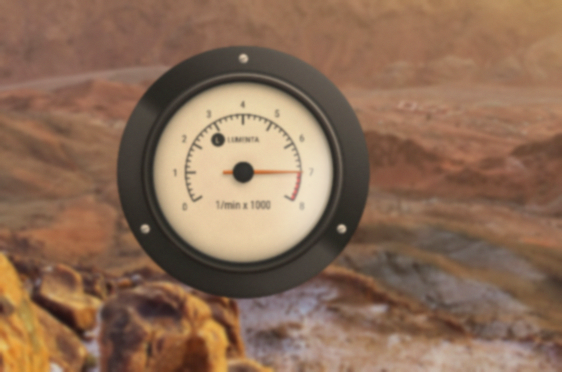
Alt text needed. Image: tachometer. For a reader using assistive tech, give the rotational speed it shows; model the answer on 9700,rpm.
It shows 7000,rpm
